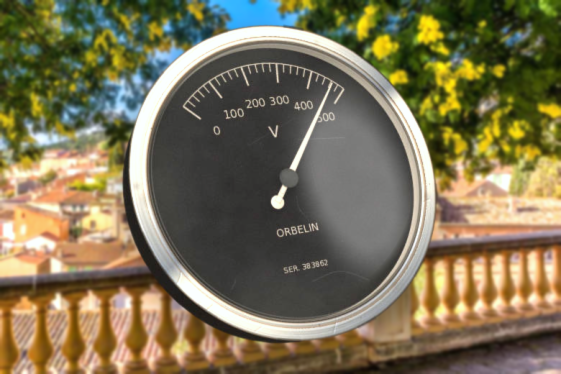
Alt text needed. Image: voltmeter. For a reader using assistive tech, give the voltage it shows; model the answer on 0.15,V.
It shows 460,V
